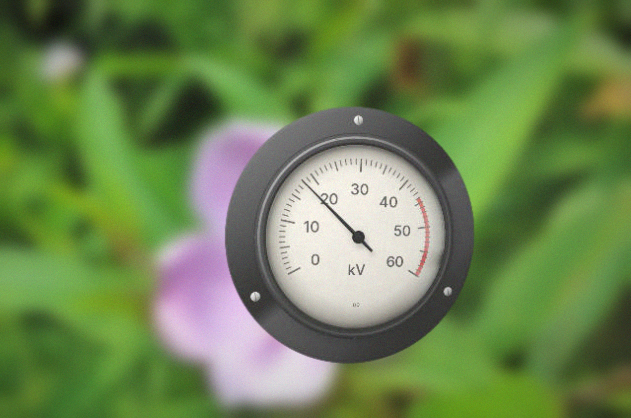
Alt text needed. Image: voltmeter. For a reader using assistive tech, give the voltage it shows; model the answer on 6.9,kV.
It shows 18,kV
